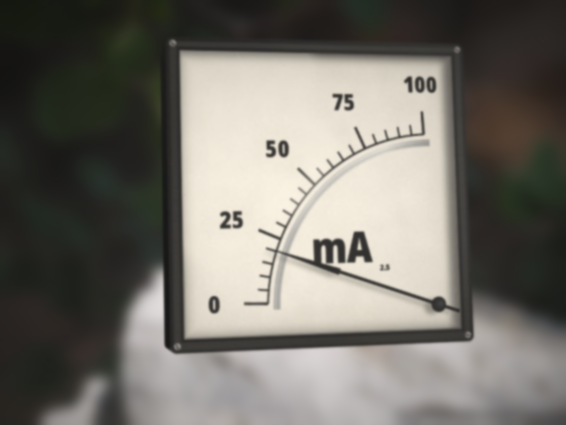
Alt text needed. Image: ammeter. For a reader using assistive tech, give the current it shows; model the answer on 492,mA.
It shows 20,mA
